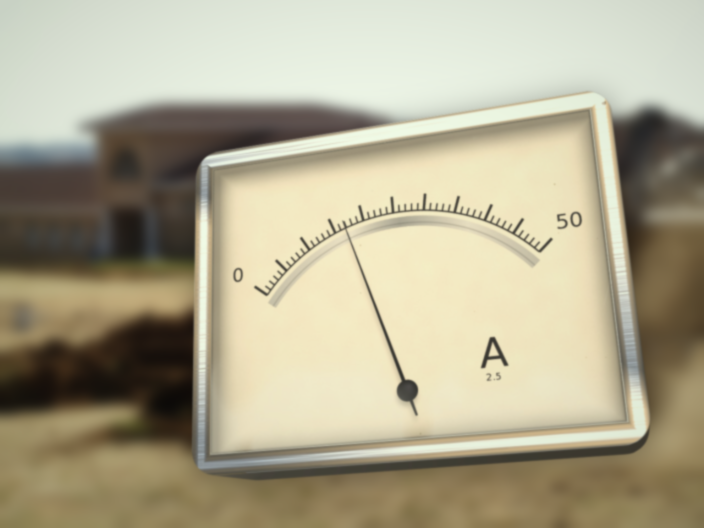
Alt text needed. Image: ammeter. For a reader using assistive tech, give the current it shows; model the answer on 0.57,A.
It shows 17,A
